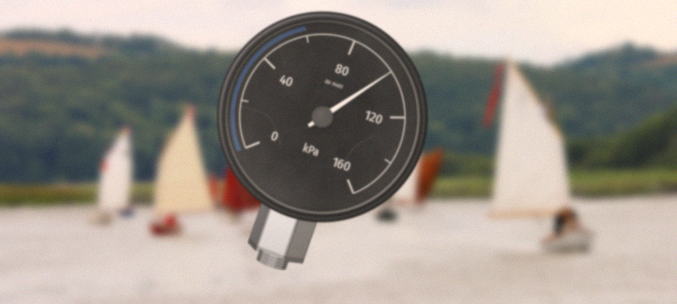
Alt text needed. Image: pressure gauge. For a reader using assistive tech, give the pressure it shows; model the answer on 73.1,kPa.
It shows 100,kPa
